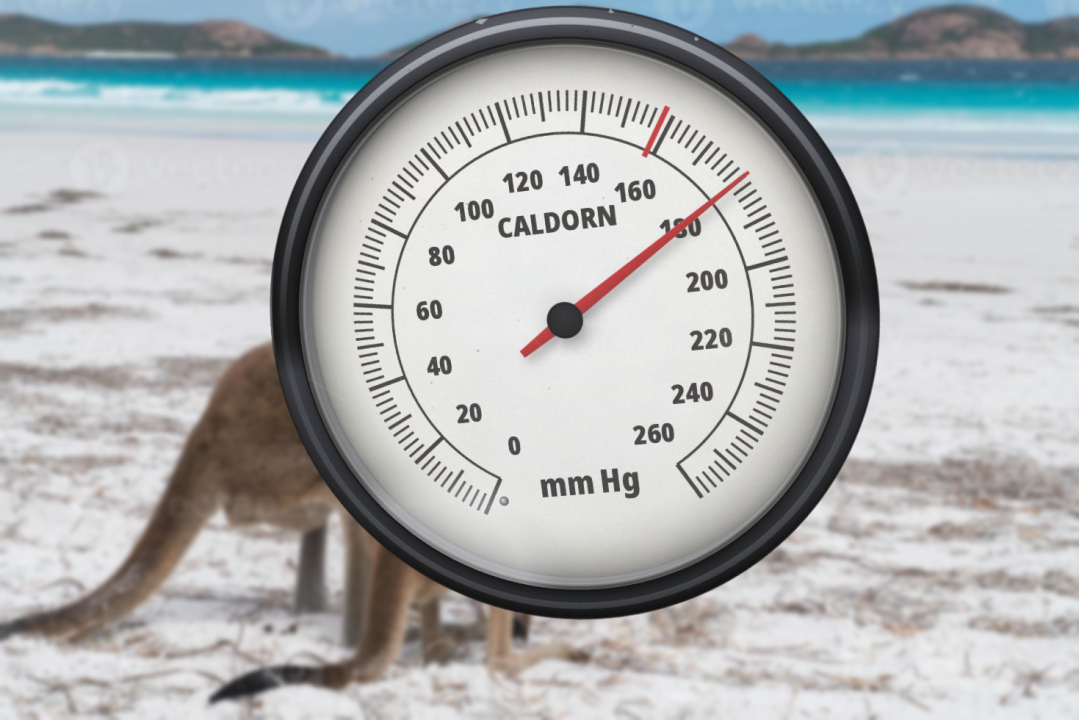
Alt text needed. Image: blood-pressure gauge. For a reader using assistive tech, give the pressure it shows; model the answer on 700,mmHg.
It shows 180,mmHg
